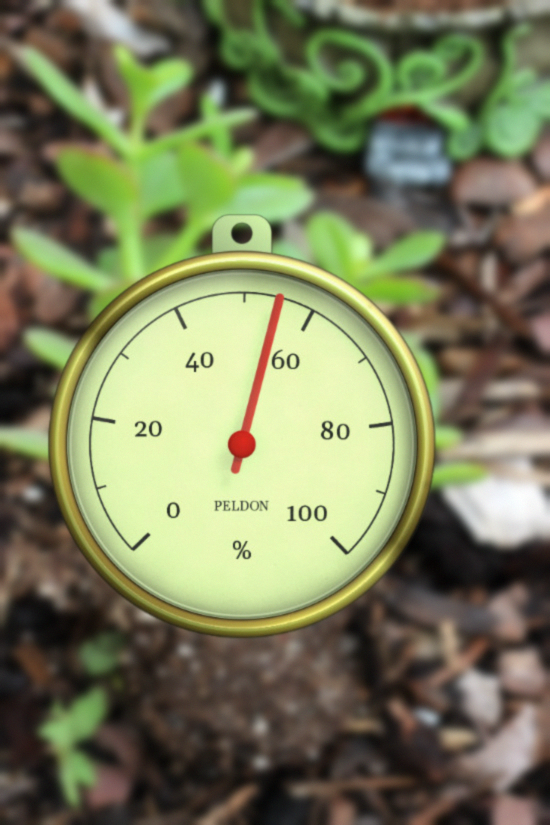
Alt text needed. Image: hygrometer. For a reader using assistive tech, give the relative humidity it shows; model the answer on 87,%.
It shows 55,%
